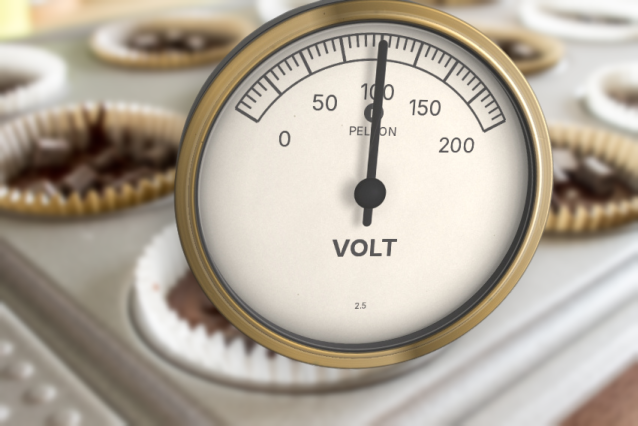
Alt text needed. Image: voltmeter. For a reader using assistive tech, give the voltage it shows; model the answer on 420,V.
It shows 100,V
